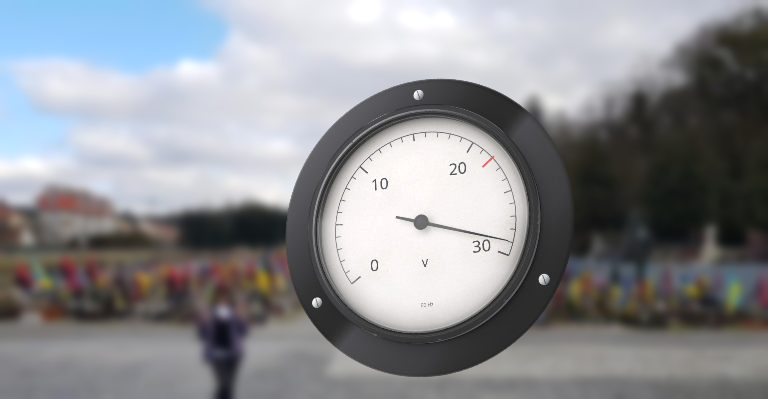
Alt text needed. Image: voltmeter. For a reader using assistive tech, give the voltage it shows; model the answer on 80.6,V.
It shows 29,V
